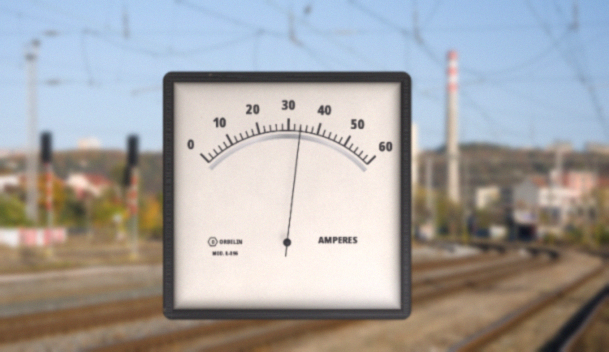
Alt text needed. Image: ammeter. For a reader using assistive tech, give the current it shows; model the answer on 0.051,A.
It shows 34,A
